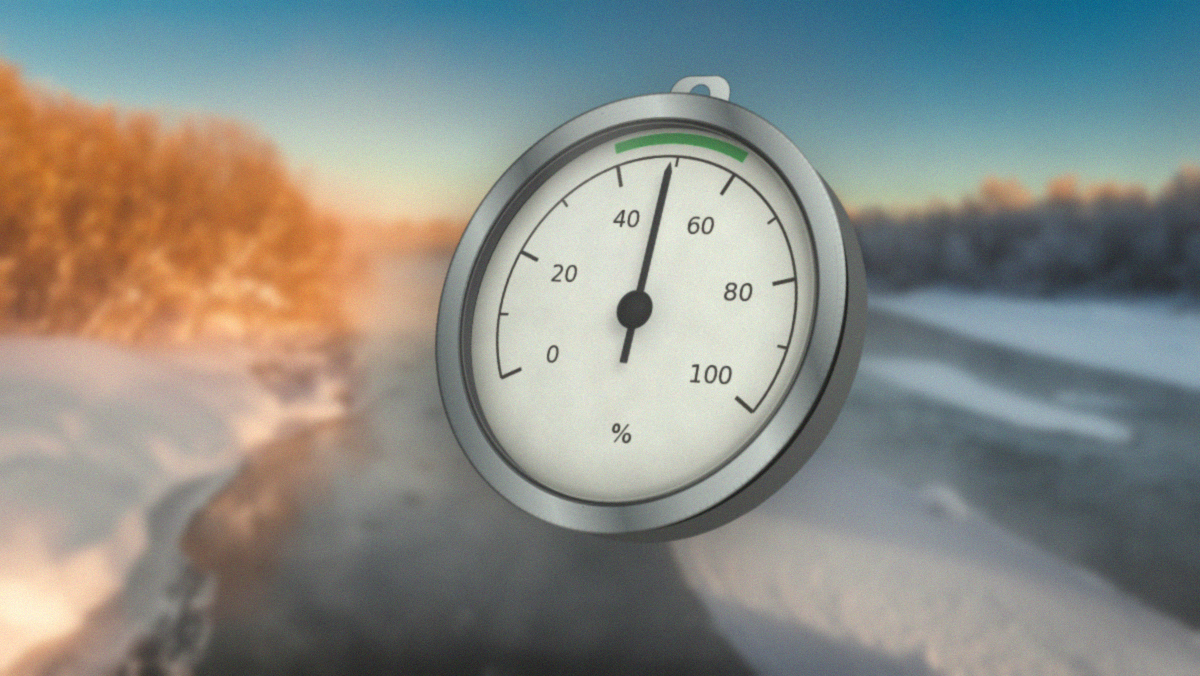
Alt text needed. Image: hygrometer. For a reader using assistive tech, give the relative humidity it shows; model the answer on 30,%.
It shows 50,%
